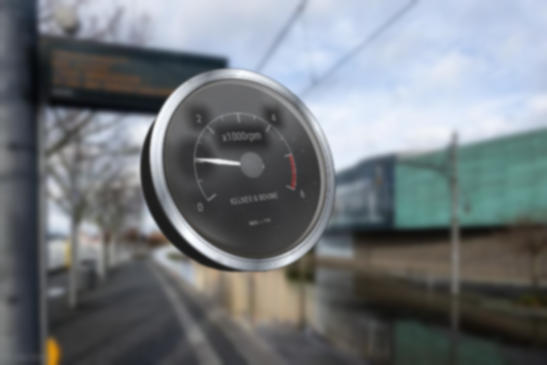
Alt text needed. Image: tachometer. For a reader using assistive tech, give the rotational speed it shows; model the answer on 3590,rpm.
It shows 1000,rpm
